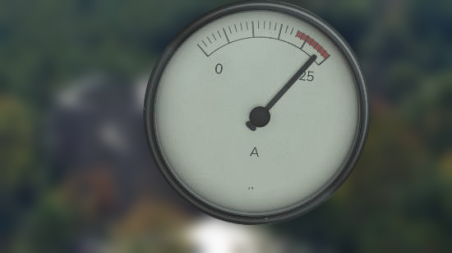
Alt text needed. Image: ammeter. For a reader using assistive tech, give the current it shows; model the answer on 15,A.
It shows 23,A
